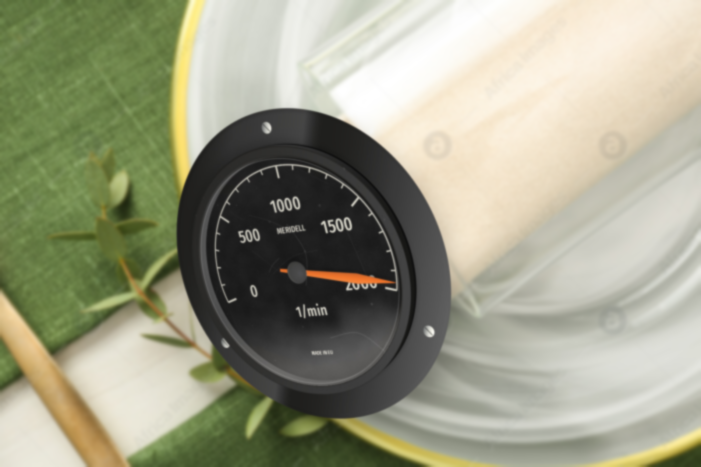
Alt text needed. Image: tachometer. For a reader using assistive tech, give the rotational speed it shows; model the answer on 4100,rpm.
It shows 1950,rpm
